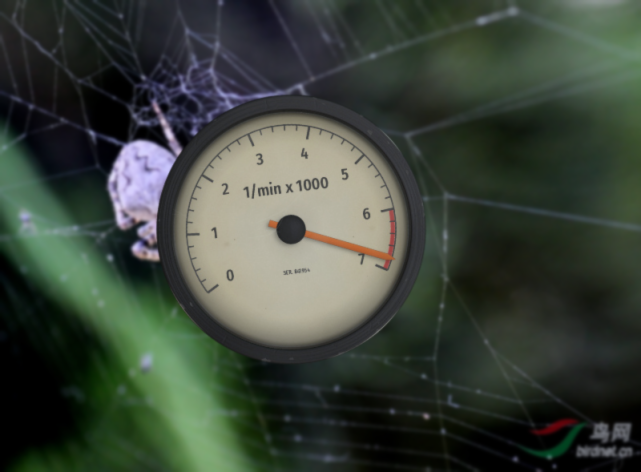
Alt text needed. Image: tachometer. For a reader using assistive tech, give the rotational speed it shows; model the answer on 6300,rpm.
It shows 6800,rpm
